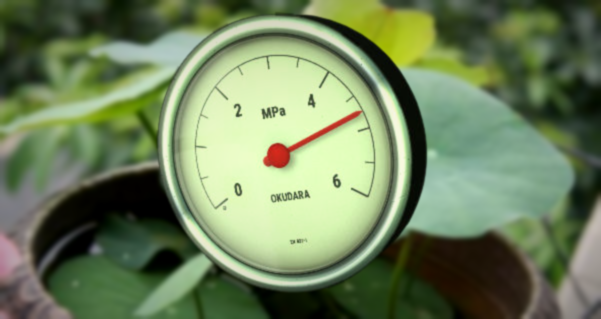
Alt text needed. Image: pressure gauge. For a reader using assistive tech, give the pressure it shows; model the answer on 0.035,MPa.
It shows 4.75,MPa
